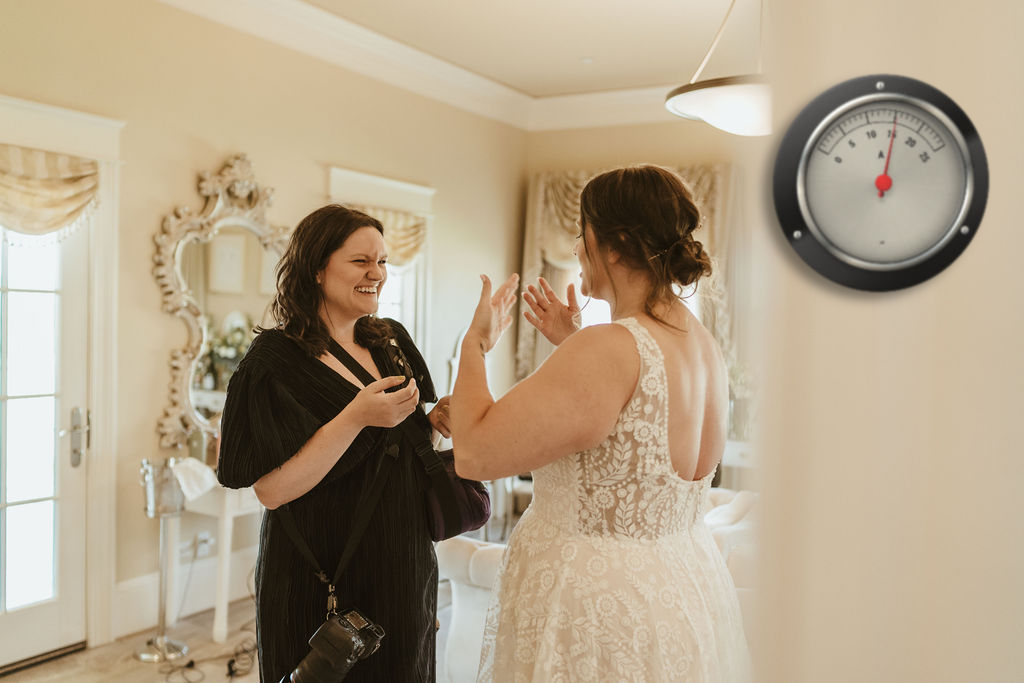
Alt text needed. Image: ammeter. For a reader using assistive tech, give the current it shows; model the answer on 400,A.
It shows 15,A
